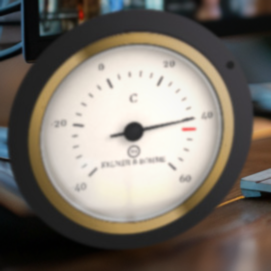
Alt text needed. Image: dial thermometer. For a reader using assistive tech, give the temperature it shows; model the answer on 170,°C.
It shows 40,°C
